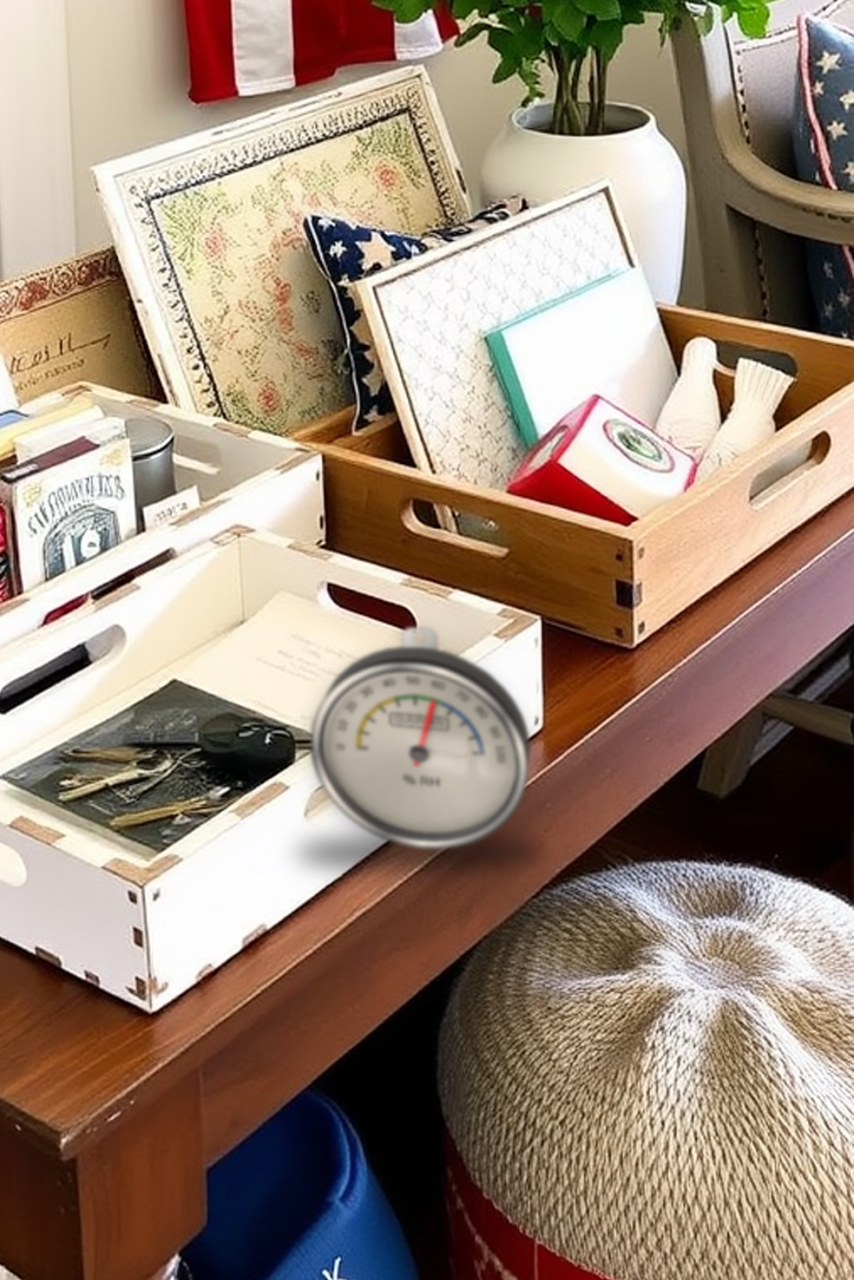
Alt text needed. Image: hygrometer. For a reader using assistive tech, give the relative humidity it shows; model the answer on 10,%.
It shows 60,%
